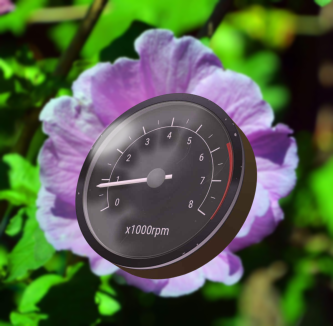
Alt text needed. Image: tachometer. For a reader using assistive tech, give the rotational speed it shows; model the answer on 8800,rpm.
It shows 750,rpm
